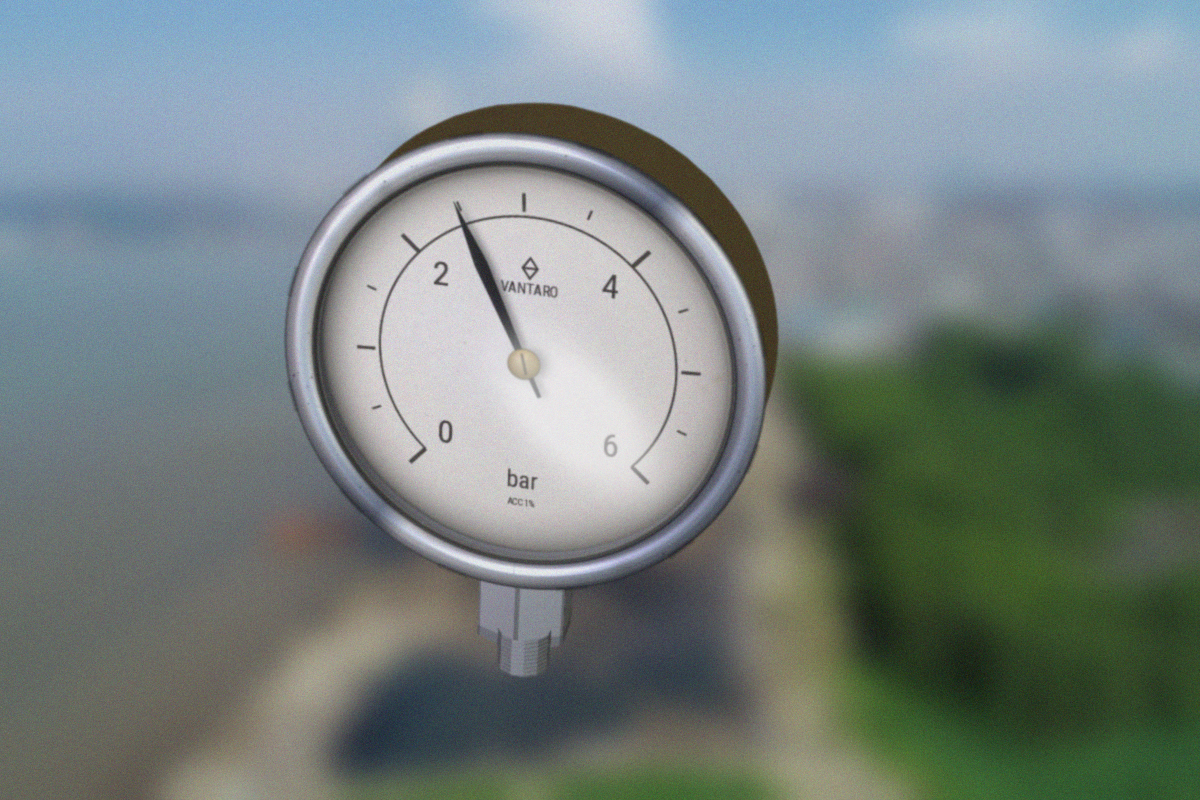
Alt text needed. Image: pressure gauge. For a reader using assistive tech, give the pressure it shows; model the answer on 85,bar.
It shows 2.5,bar
